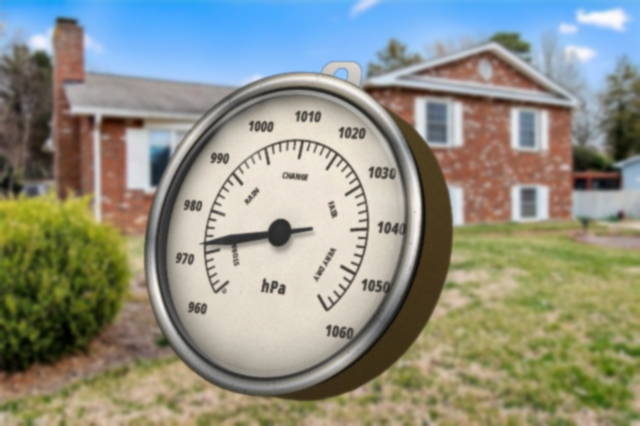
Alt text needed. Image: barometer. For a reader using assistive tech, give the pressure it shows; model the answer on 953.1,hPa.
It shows 972,hPa
